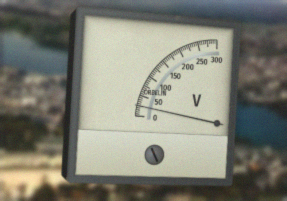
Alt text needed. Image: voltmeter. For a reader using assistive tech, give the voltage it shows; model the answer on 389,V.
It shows 25,V
